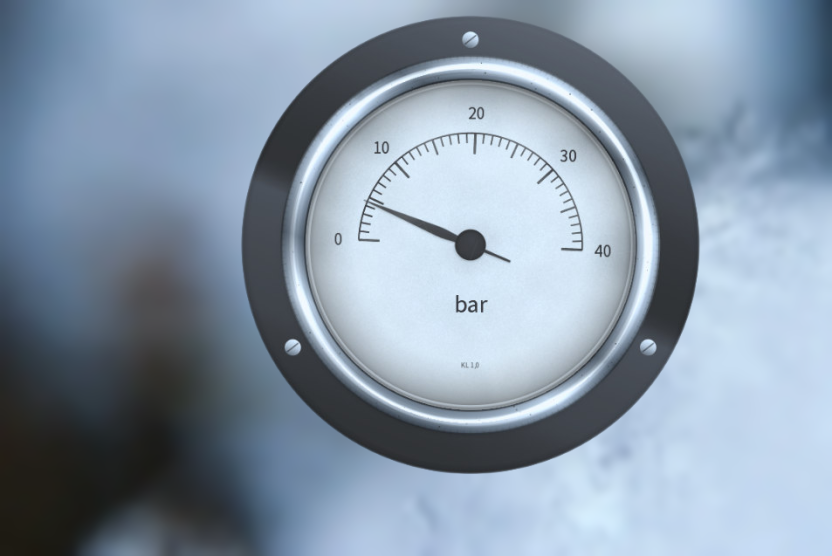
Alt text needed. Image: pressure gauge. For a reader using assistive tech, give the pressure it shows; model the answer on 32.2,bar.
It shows 4.5,bar
